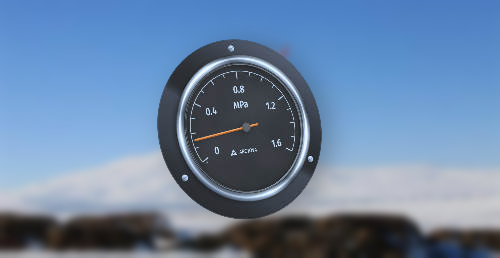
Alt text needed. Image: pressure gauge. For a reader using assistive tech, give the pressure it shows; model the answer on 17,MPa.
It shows 0.15,MPa
